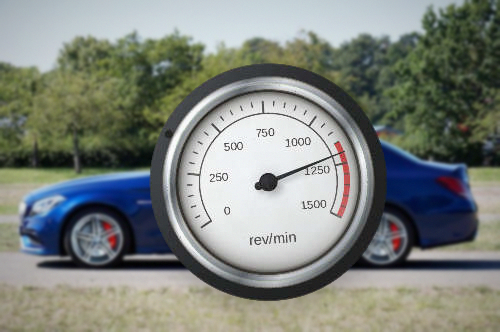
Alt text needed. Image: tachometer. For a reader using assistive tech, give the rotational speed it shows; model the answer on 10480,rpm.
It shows 1200,rpm
